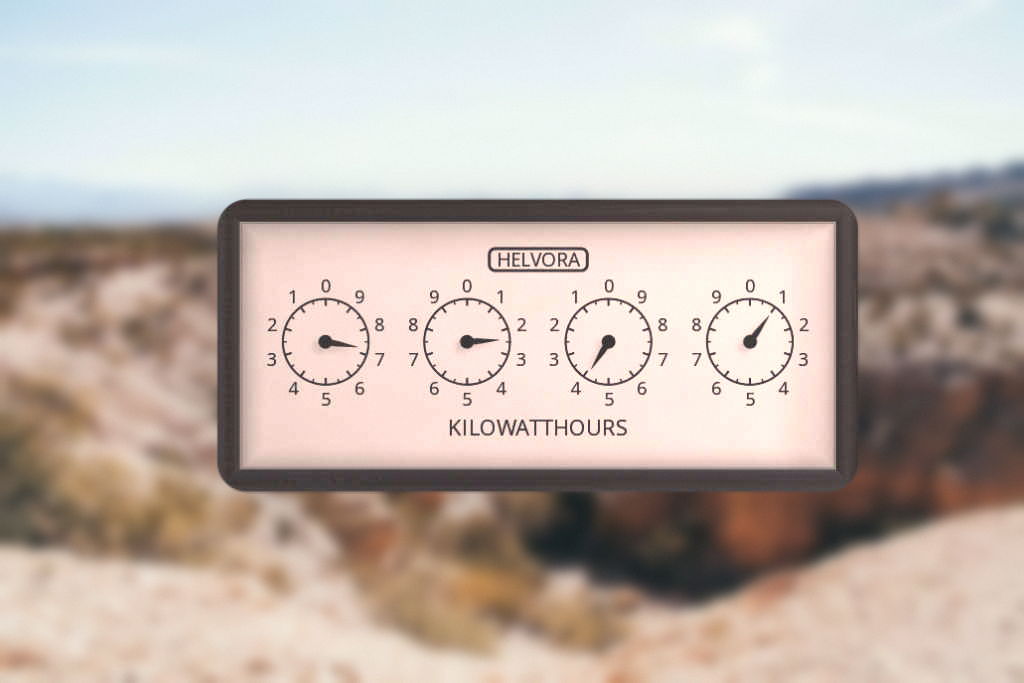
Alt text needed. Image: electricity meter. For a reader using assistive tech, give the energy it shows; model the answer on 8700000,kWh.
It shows 7241,kWh
